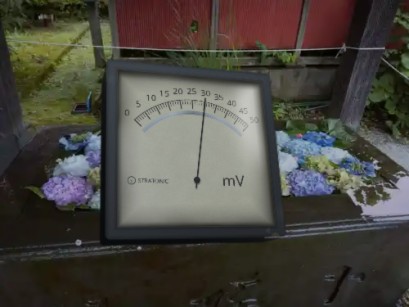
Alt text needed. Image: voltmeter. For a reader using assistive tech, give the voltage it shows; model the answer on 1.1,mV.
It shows 30,mV
